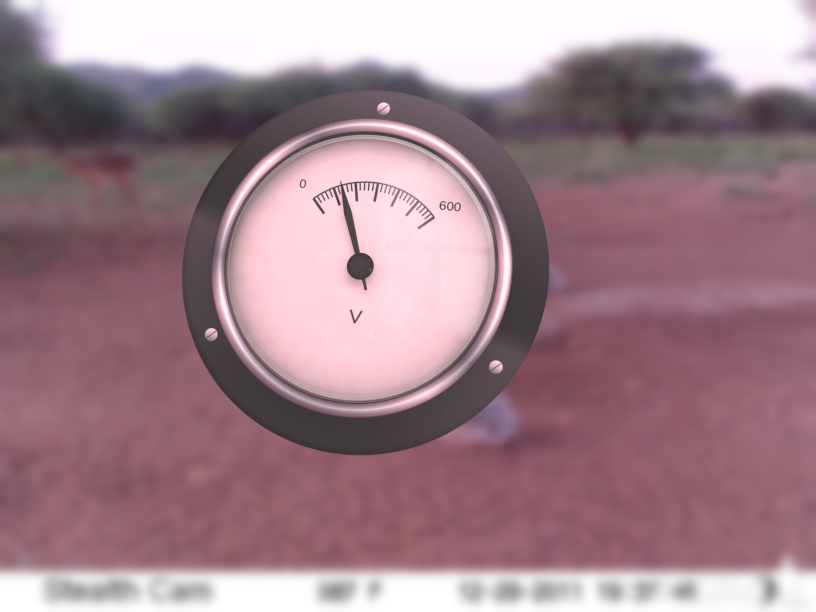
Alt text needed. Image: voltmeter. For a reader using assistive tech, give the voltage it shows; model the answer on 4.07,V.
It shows 140,V
